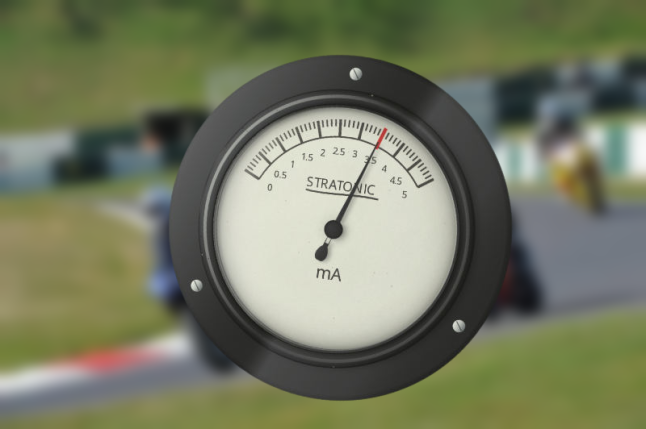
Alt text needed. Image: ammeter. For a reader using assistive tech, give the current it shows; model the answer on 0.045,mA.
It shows 3.5,mA
